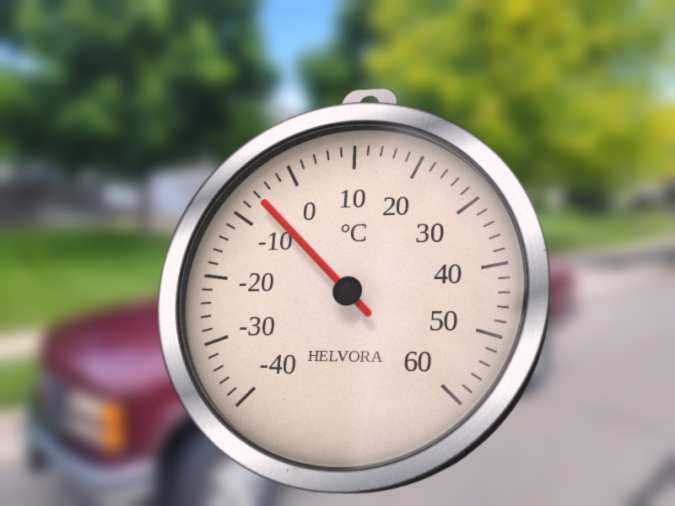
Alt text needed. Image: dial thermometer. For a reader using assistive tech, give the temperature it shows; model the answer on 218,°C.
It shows -6,°C
